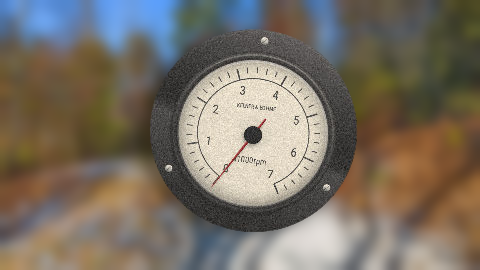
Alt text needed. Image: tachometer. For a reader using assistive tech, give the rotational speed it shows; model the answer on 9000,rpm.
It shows 0,rpm
